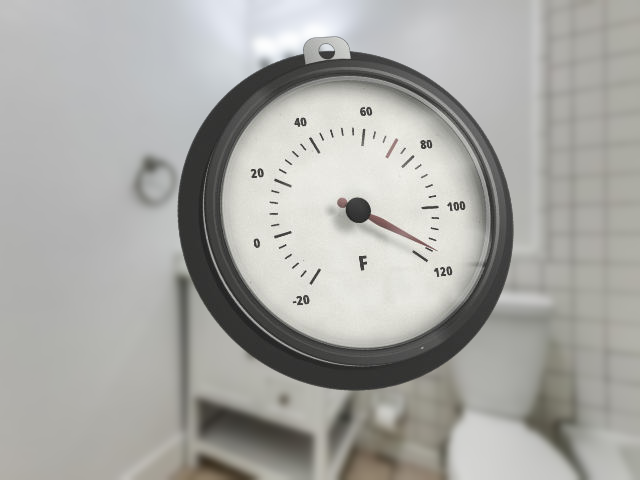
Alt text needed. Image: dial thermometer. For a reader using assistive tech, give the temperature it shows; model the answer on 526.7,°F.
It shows 116,°F
